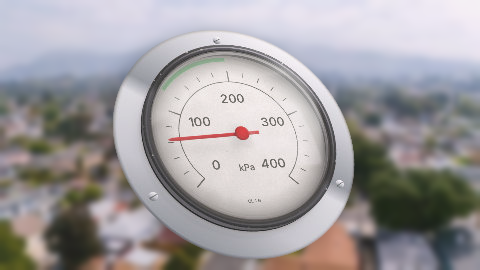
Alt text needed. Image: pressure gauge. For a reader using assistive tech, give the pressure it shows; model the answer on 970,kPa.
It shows 60,kPa
